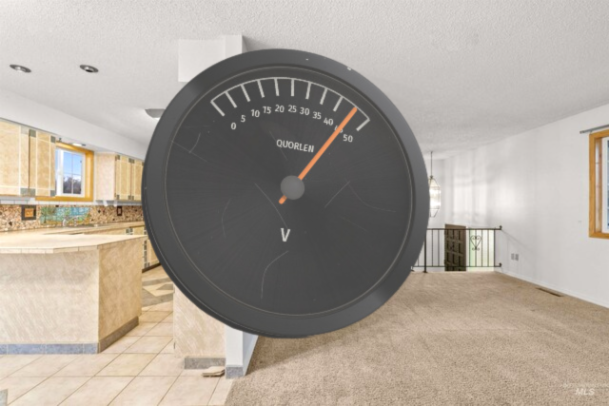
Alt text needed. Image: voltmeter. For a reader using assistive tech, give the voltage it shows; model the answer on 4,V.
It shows 45,V
